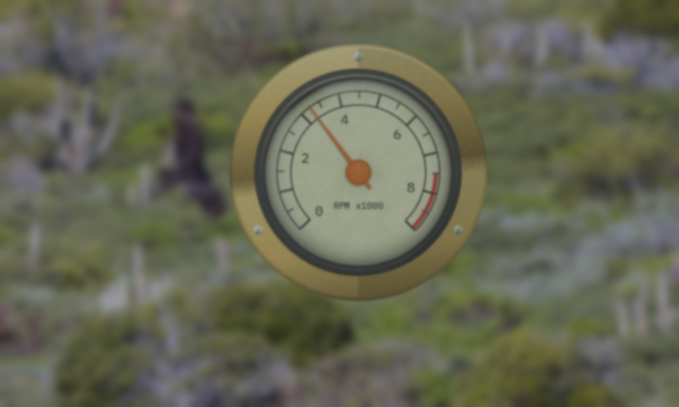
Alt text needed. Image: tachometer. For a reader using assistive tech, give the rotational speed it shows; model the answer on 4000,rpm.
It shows 3250,rpm
